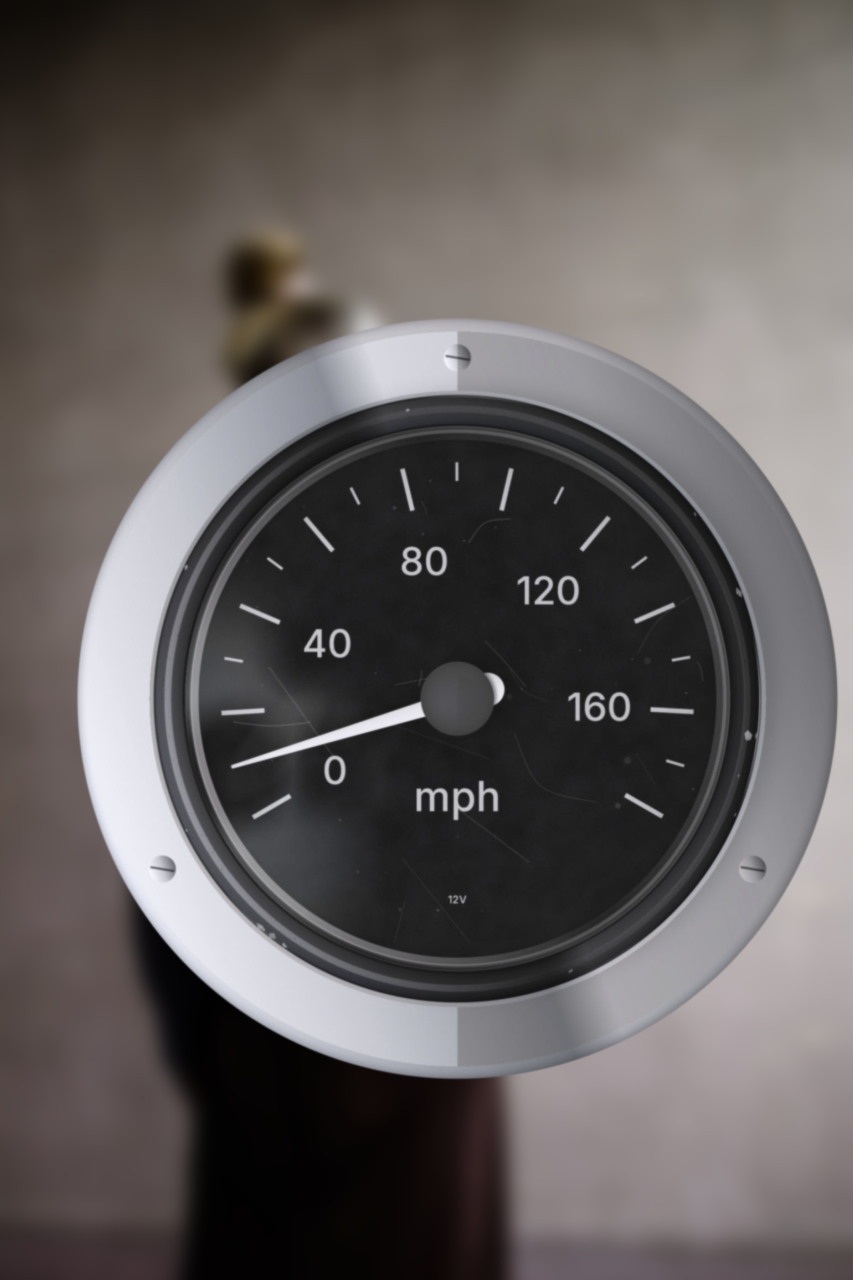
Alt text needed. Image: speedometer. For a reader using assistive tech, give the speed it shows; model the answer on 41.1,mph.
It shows 10,mph
